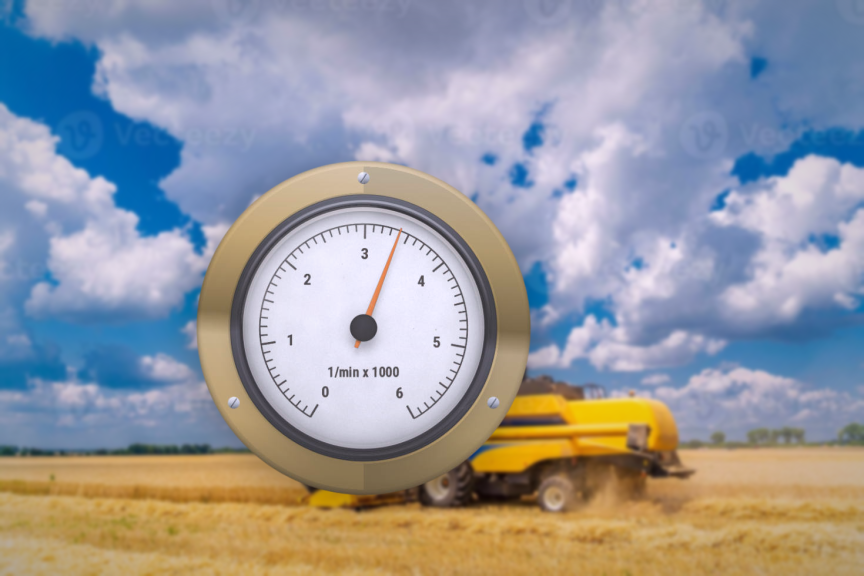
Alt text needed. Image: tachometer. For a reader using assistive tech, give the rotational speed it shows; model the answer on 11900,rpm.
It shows 3400,rpm
